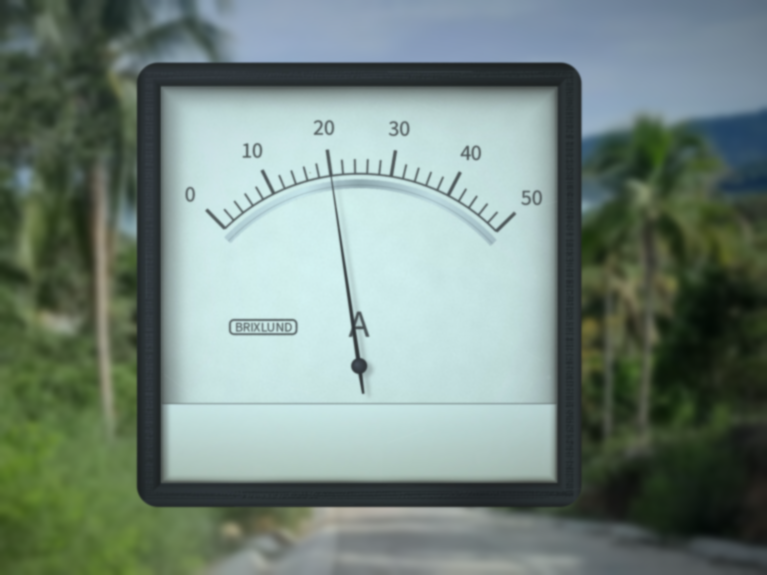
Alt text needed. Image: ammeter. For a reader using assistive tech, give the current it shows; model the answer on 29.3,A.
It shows 20,A
